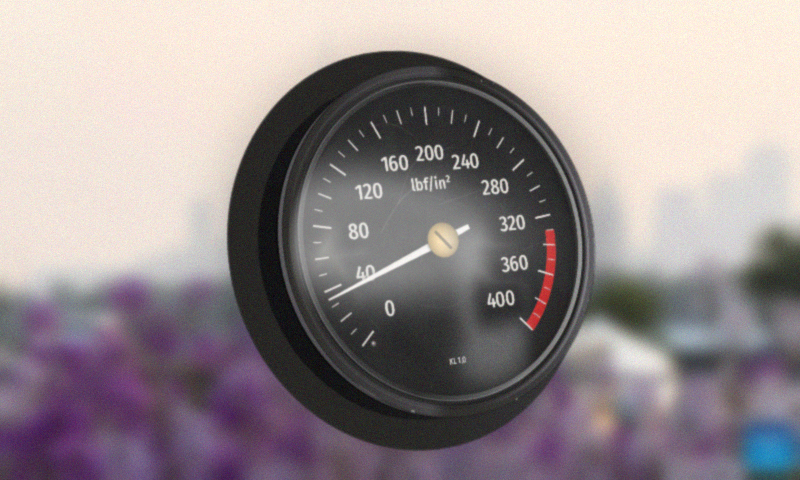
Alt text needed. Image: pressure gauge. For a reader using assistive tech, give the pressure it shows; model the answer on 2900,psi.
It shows 35,psi
